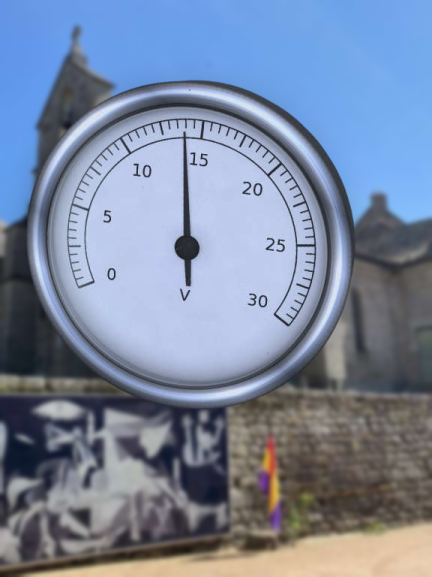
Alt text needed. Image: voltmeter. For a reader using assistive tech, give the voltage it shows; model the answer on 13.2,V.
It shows 14,V
